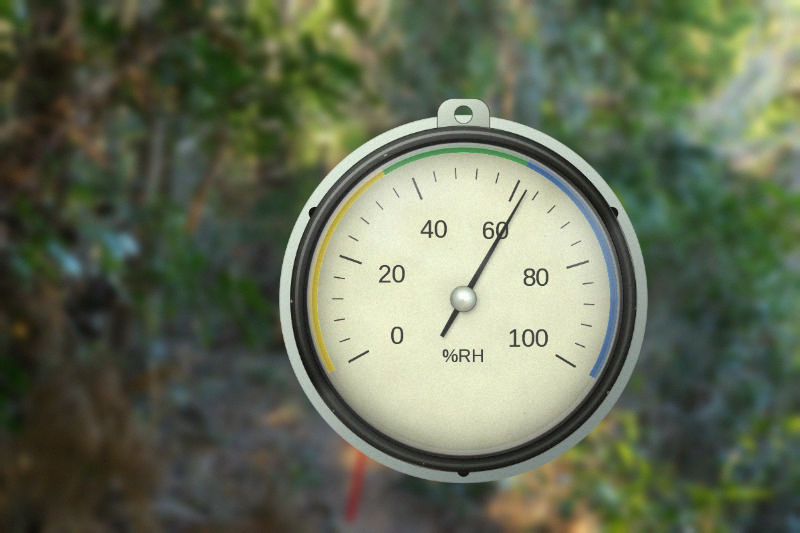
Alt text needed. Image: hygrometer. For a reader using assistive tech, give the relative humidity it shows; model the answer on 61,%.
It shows 62,%
